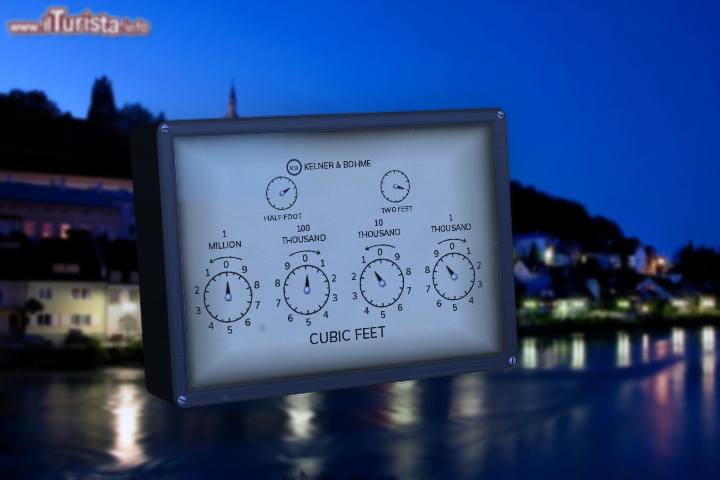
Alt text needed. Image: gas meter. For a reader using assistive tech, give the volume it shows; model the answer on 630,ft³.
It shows 900,ft³
